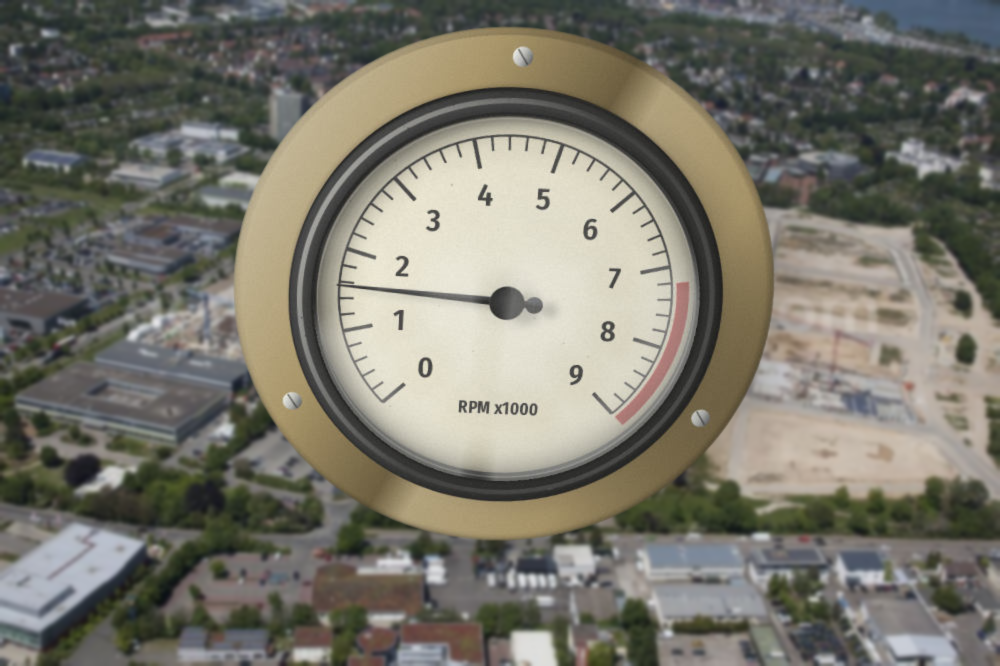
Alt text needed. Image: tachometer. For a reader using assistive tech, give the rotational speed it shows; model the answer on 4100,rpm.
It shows 1600,rpm
